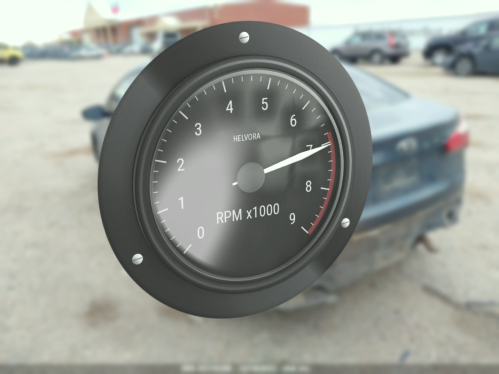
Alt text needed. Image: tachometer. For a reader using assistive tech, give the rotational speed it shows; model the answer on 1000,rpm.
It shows 7000,rpm
